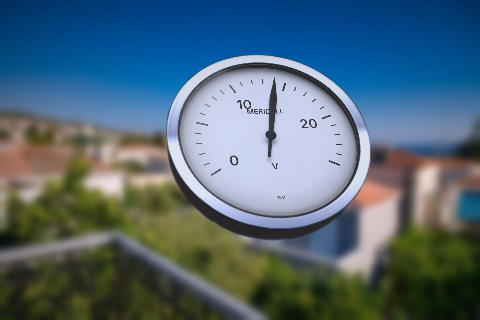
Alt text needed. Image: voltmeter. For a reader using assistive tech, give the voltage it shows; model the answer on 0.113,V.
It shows 14,V
